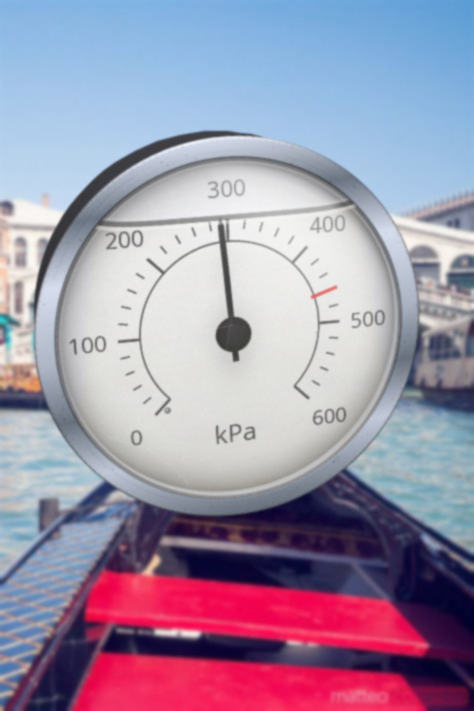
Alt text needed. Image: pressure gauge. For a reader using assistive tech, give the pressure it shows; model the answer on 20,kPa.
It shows 290,kPa
